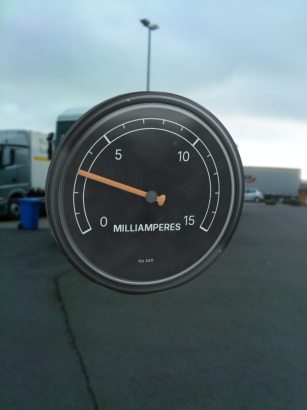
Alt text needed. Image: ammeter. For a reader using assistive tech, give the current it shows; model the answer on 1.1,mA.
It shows 3,mA
